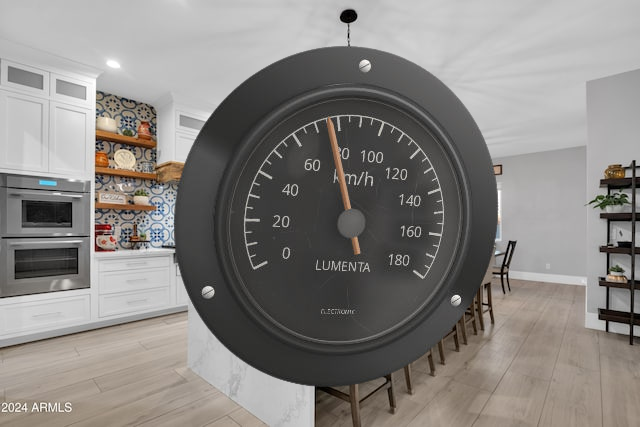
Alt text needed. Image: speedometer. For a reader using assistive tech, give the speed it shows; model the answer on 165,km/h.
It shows 75,km/h
